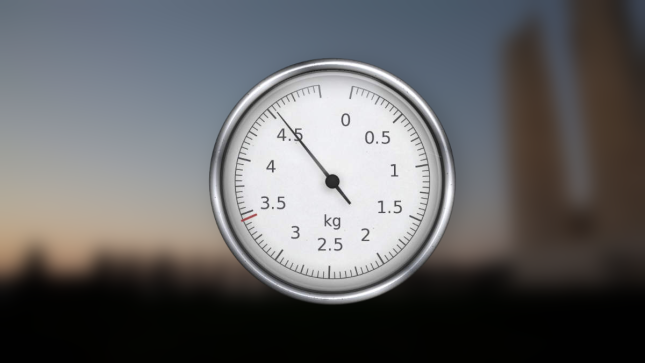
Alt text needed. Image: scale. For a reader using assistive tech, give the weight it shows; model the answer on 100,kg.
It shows 4.55,kg
